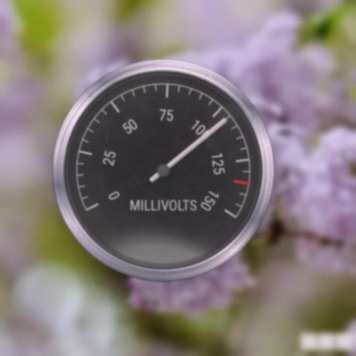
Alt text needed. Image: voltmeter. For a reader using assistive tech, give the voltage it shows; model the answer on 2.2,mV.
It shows 105,mV
